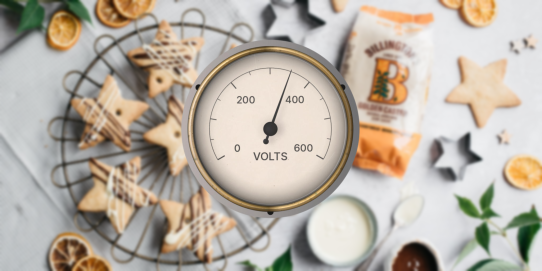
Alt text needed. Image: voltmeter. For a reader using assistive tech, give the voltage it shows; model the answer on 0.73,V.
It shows 350,V
